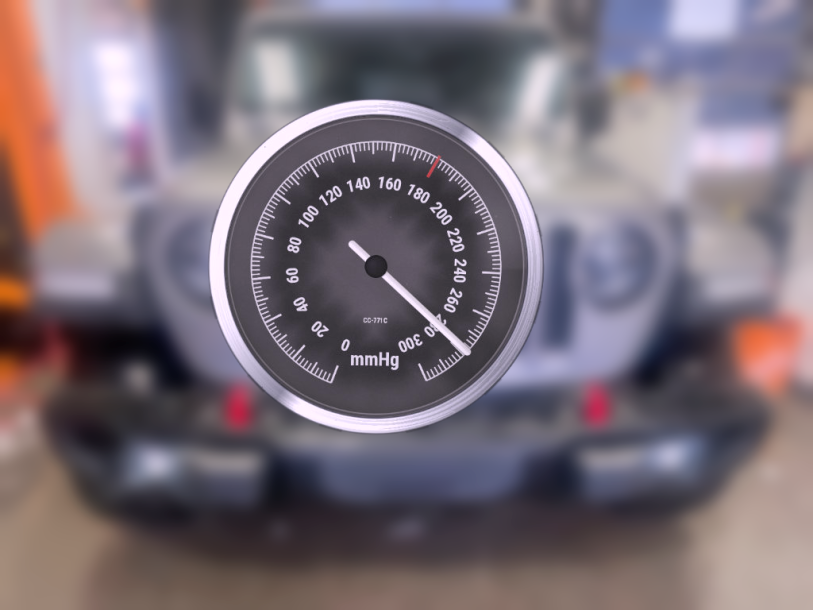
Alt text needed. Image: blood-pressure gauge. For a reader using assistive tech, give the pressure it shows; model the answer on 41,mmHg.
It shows 278,mmHg
